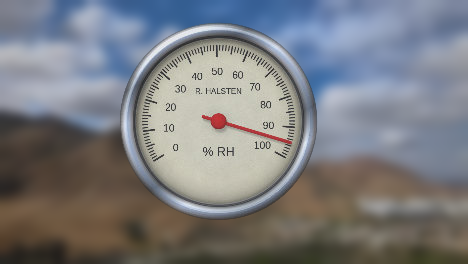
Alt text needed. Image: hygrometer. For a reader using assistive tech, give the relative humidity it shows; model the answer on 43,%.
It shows 95,%
